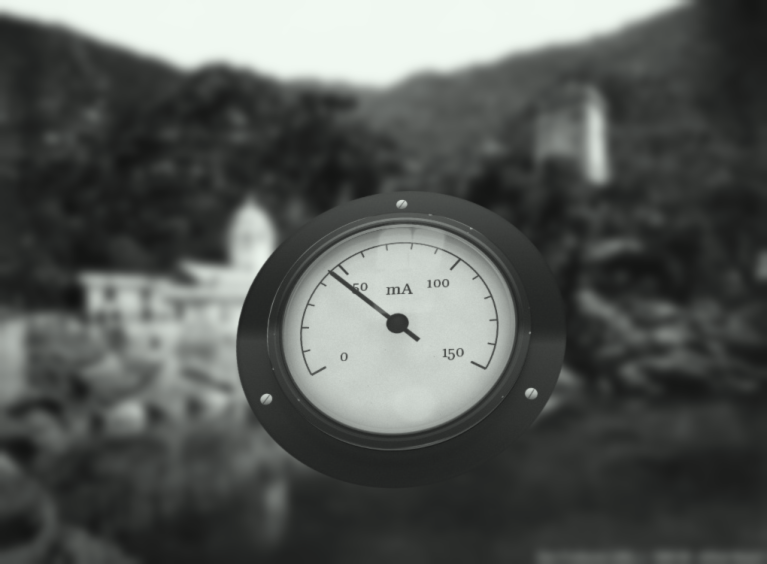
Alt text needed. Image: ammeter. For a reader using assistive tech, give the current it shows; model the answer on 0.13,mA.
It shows 45,mA
